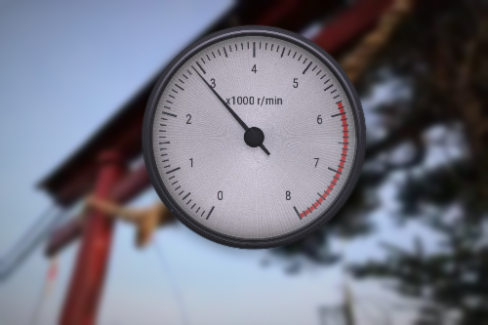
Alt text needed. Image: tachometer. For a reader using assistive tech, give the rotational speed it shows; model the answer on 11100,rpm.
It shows 2900,rpm
